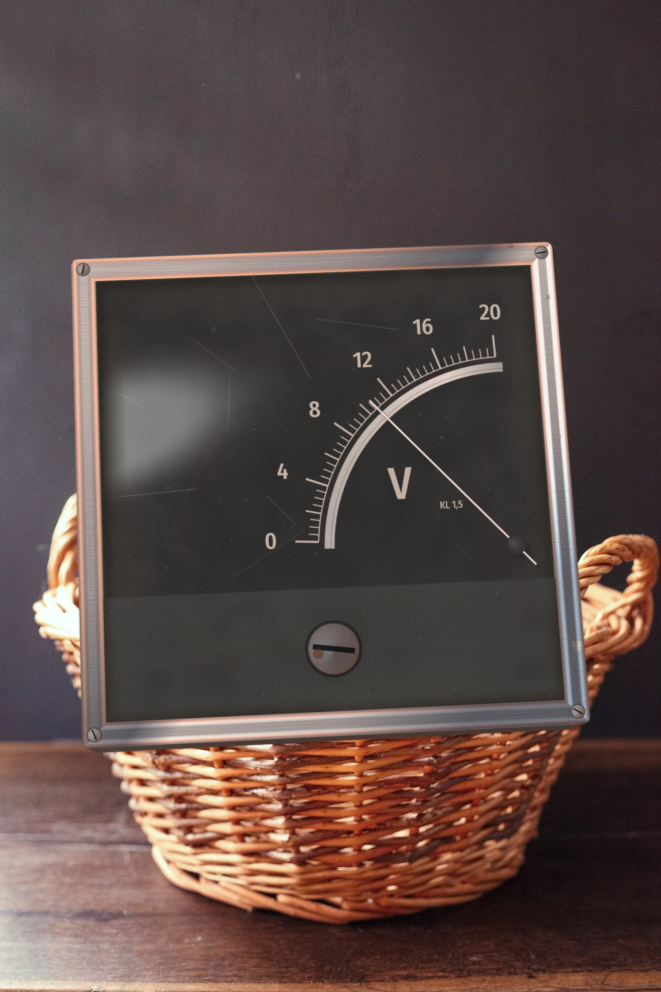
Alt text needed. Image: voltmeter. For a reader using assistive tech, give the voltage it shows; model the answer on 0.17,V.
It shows 10.5,V
